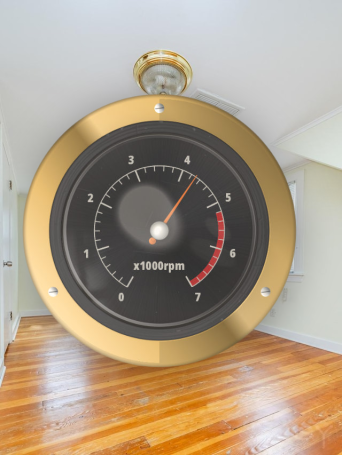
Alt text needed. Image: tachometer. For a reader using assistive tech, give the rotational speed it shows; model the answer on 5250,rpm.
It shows 4300,rpm
